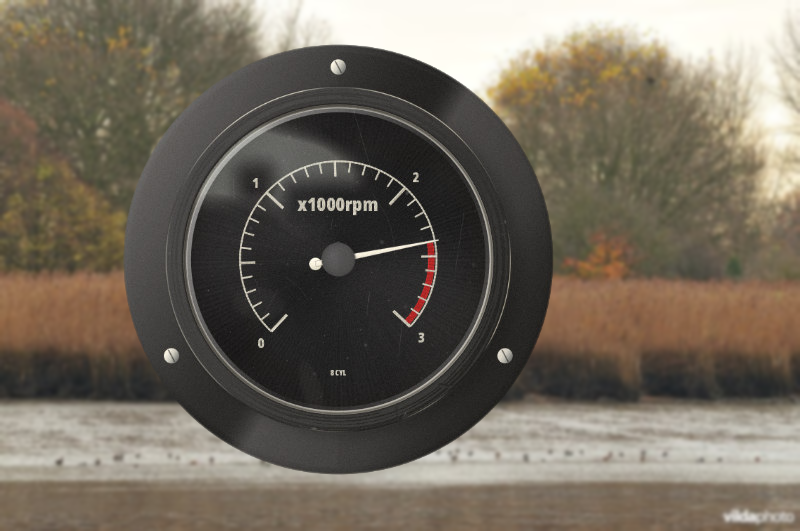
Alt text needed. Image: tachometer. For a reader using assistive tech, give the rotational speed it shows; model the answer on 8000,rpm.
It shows 2400,rpm
